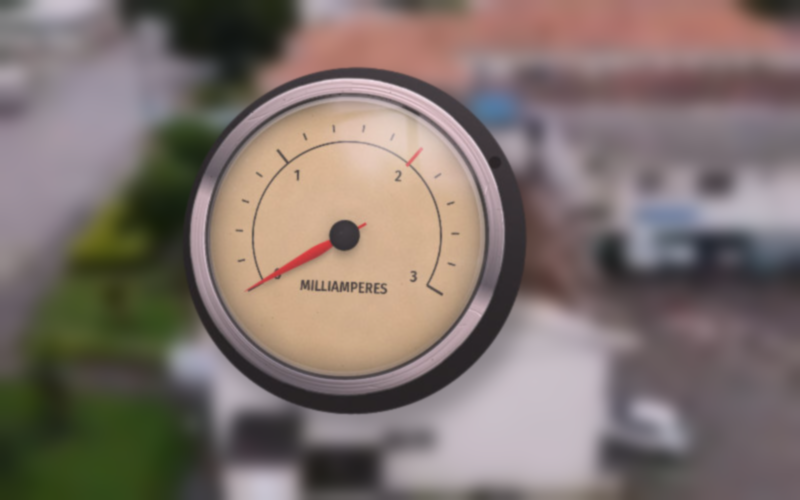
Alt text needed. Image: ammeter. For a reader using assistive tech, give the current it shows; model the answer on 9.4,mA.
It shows 0,mA
